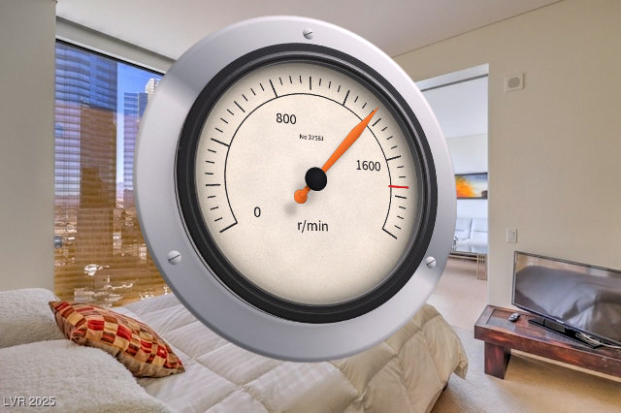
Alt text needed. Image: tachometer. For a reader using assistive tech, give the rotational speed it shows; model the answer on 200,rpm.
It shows 1350,rpm
